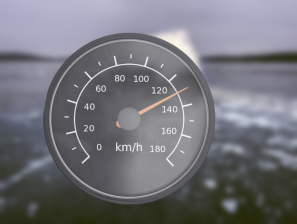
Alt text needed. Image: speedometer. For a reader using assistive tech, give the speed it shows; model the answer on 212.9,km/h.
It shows 130,km/h
